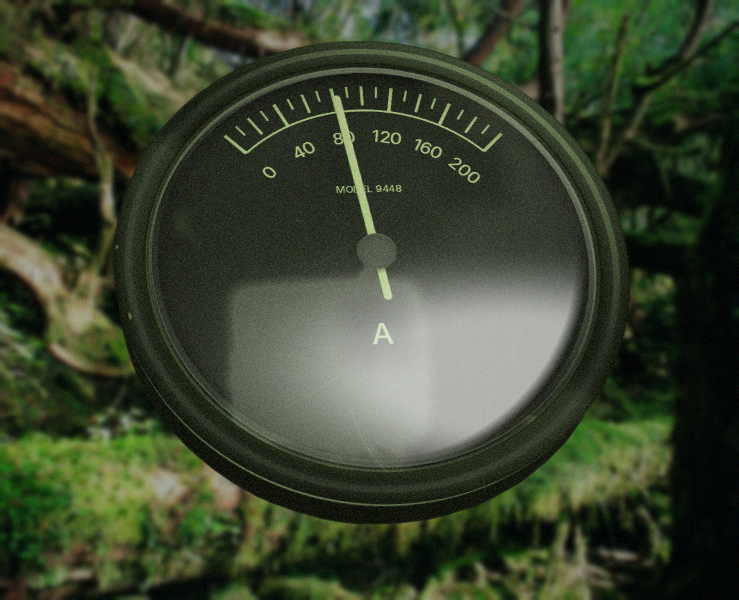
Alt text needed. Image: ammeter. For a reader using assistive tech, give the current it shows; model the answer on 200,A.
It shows 80,A
